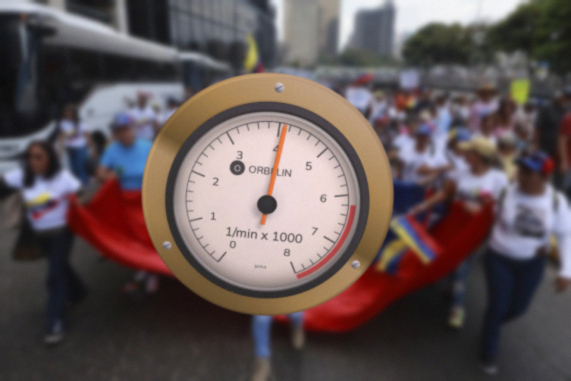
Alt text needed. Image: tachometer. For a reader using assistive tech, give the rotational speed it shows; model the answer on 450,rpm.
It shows 4100,rpm
